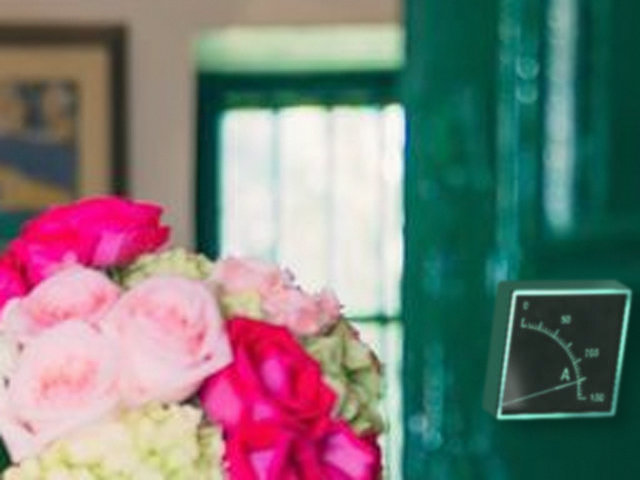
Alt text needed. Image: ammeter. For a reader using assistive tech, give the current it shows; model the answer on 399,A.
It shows 125,A
